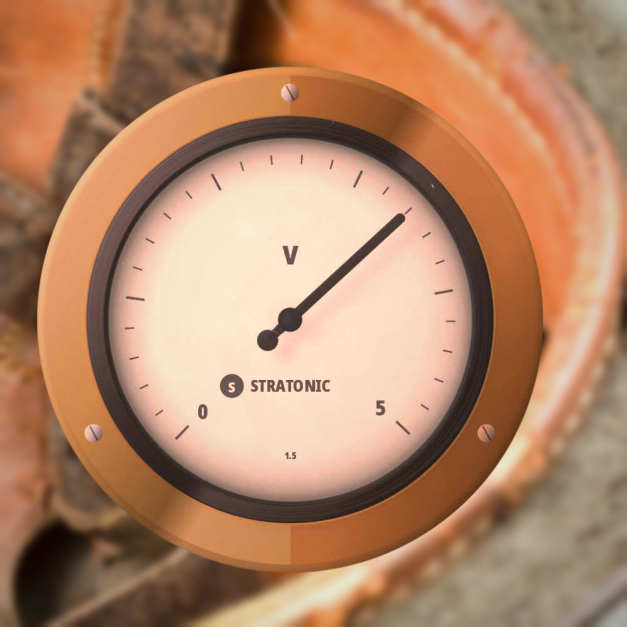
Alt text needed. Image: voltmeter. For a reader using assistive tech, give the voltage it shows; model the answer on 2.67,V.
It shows 3.4,V
